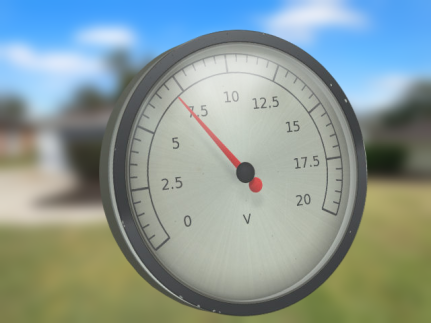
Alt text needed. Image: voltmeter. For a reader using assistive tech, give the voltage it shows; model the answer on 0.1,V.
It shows 7,V
